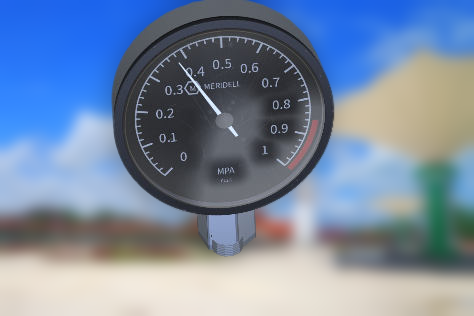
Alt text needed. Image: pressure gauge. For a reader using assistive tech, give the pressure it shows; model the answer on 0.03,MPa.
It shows 0.38,MPa
